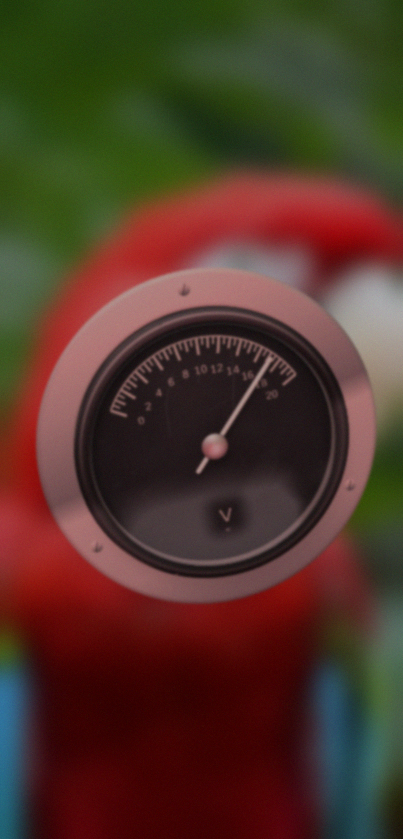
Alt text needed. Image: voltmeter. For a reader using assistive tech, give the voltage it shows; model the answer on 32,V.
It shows 17,V
